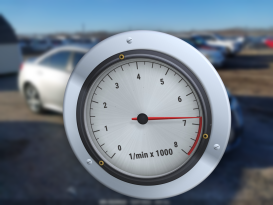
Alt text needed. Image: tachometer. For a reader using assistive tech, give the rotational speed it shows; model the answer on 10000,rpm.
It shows 6750,rpm
